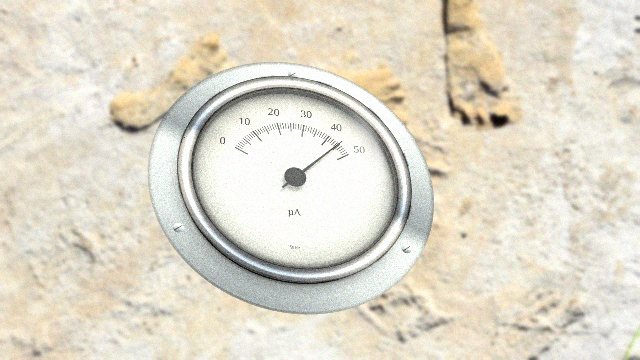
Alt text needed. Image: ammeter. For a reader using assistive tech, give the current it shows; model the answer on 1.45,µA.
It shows 45,µA
